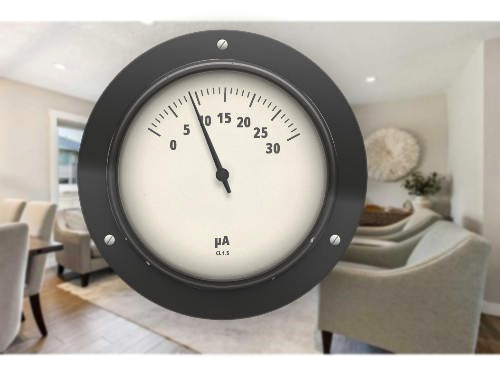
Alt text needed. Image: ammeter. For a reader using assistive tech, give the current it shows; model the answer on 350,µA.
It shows 9,µA
